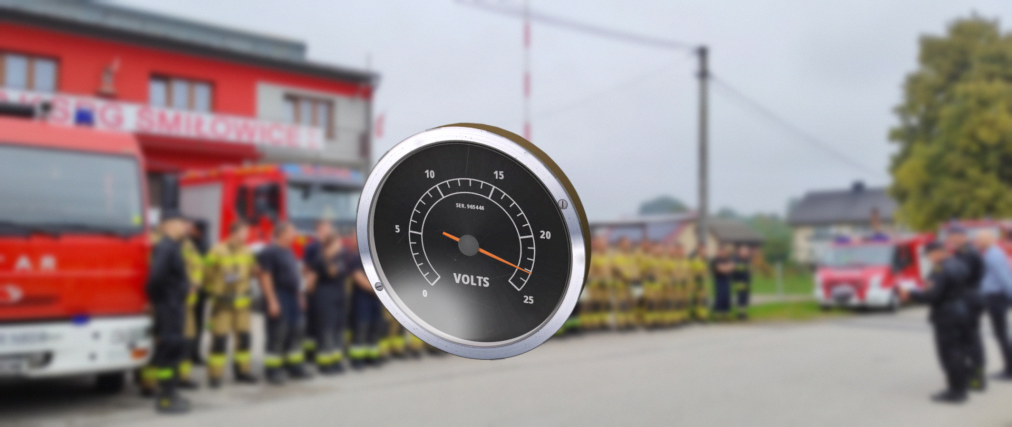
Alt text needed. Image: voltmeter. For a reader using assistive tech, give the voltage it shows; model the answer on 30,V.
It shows 23,V
